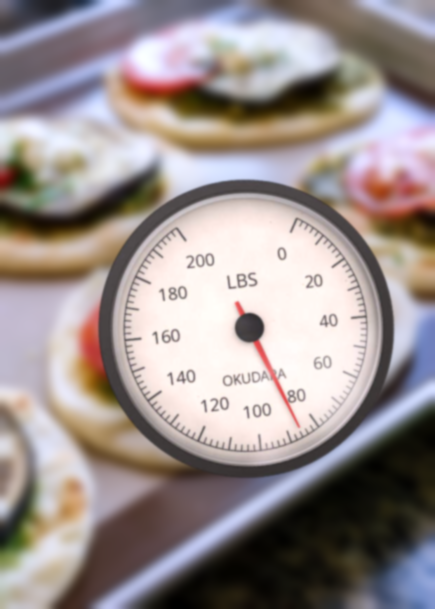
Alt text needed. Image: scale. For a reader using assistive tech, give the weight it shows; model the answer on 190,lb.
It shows 86,lb
